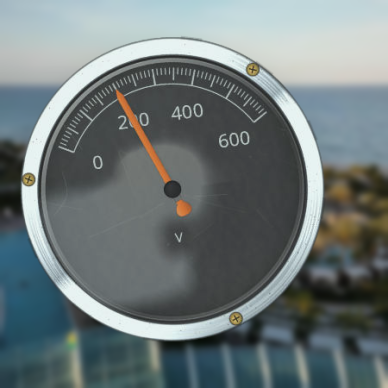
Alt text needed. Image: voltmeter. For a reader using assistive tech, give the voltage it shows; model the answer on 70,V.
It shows 200,V
